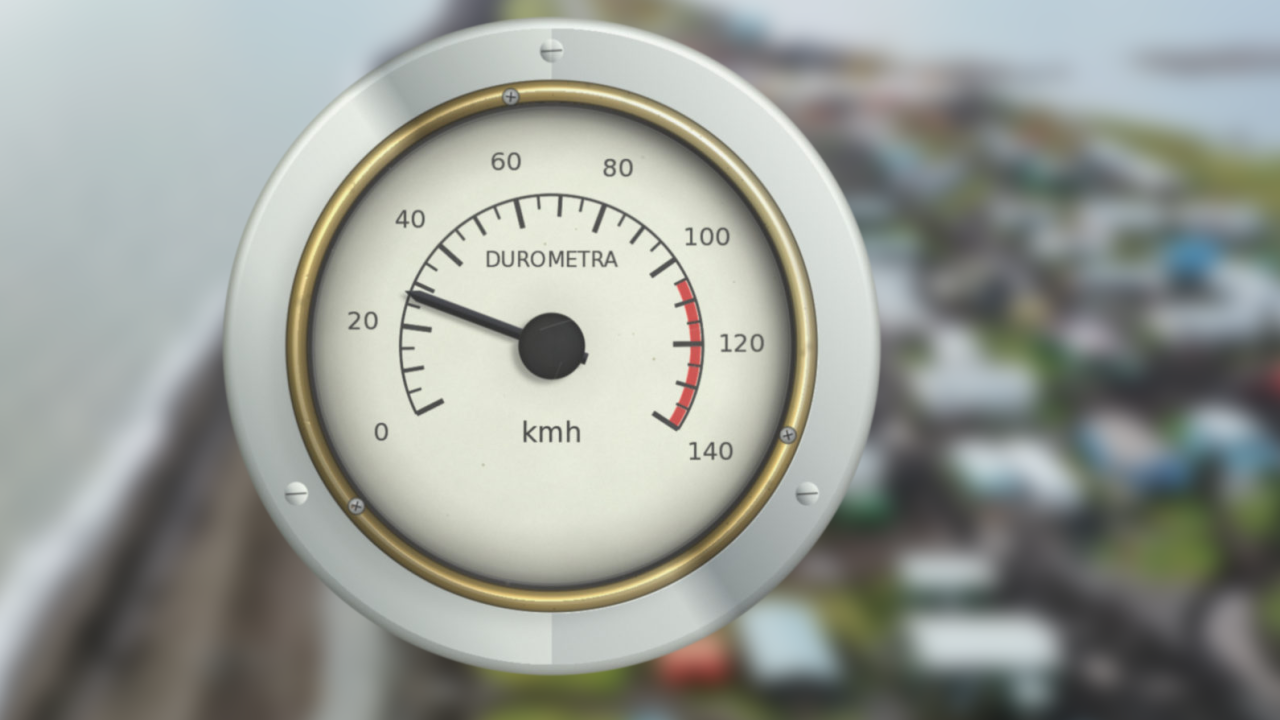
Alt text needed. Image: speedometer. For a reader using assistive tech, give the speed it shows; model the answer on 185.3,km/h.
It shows 27.5,km/h
